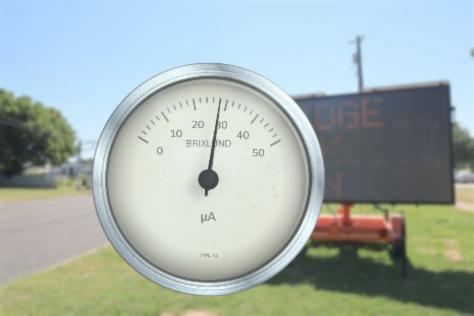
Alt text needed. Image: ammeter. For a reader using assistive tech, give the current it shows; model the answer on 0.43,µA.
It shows 28,µA
